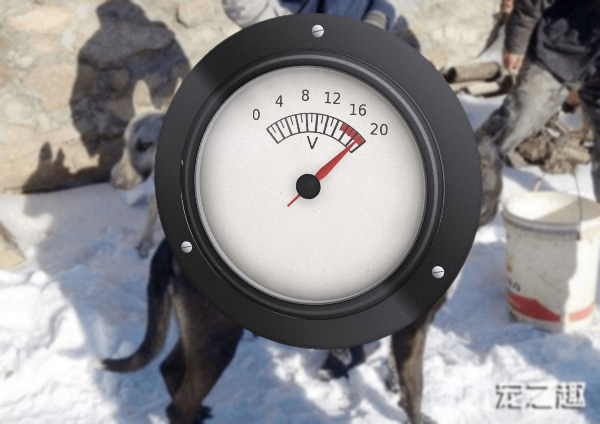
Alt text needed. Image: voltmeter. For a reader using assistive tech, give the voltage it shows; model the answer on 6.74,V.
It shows 19,V
